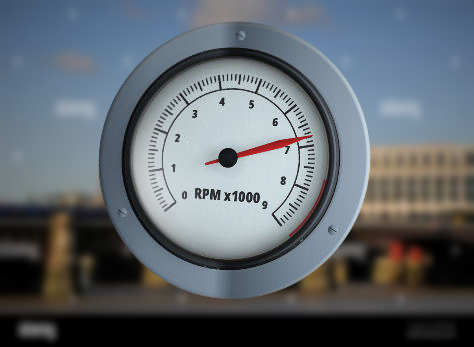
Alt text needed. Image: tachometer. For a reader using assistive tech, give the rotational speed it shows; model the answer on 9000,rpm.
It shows 6800,rpm
